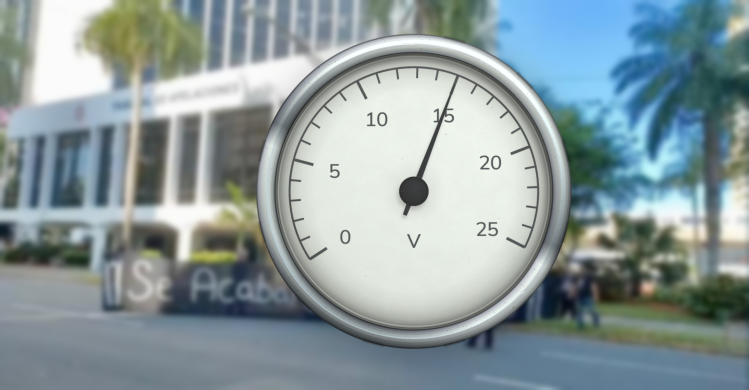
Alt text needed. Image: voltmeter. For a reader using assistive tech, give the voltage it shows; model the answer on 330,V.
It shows 15,V
